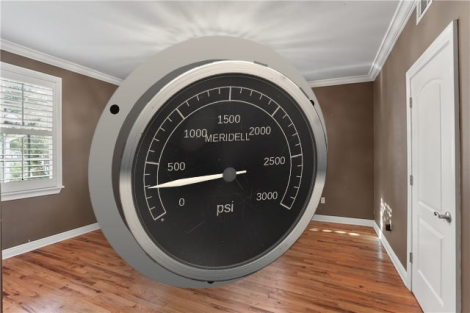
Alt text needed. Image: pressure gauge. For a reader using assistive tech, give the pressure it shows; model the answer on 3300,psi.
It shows 300,psi
